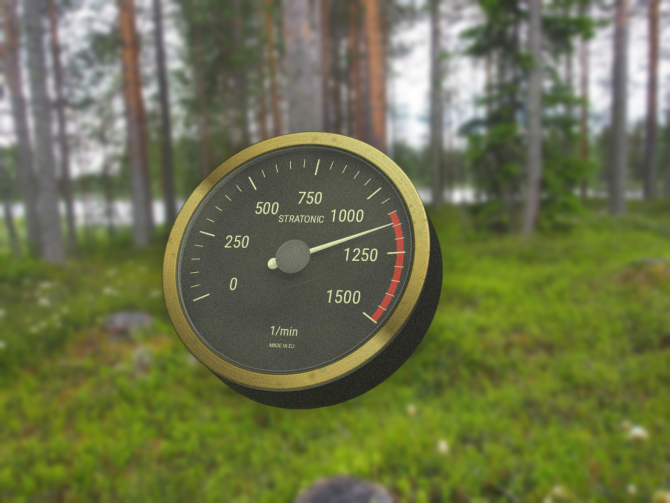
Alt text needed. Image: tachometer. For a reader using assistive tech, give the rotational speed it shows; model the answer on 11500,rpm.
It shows 1150,rpm
